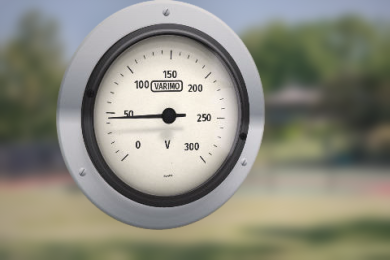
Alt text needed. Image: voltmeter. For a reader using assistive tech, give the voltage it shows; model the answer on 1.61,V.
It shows 45,V
